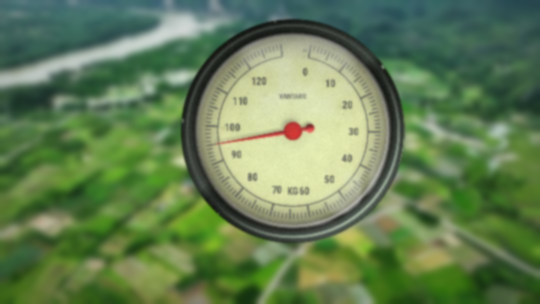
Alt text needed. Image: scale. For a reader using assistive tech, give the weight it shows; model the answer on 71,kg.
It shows 95,kg
